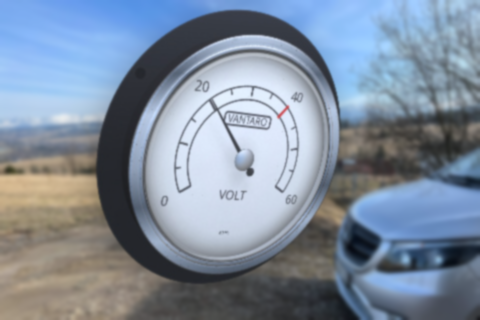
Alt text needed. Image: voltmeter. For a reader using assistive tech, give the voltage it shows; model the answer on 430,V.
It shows 20,V
